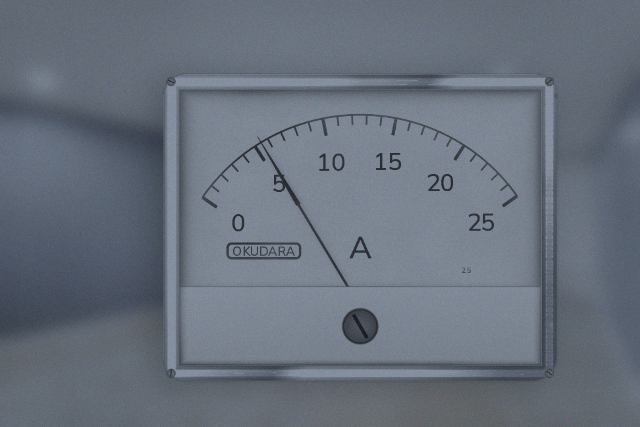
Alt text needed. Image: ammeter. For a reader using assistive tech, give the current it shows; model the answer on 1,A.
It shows 5.5,A
